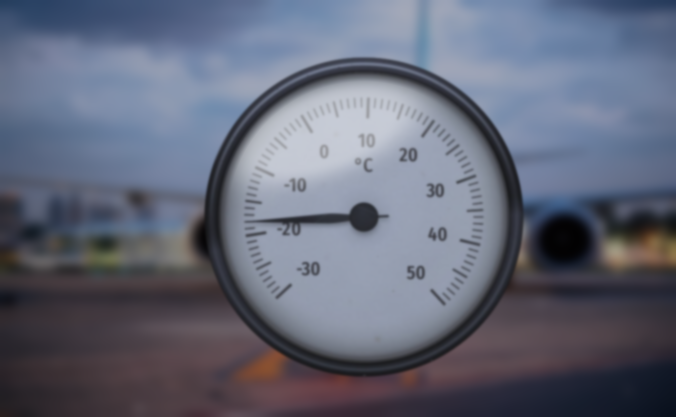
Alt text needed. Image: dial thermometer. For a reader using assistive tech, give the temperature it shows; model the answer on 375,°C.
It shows -18,°C
